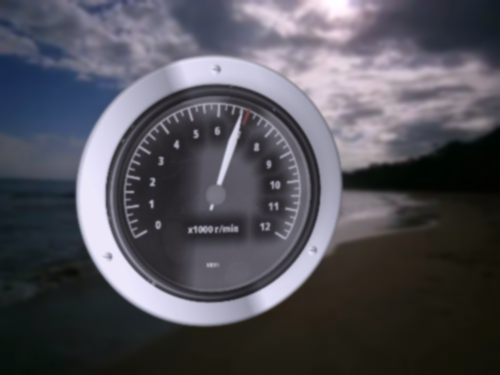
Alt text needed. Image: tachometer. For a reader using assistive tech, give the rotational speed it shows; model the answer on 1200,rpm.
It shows 6750,rpm
